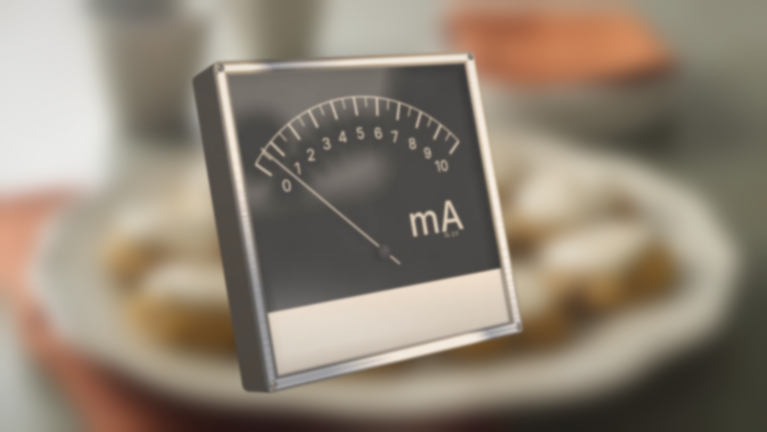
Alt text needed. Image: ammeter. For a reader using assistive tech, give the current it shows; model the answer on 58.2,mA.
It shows 0.5,mA
